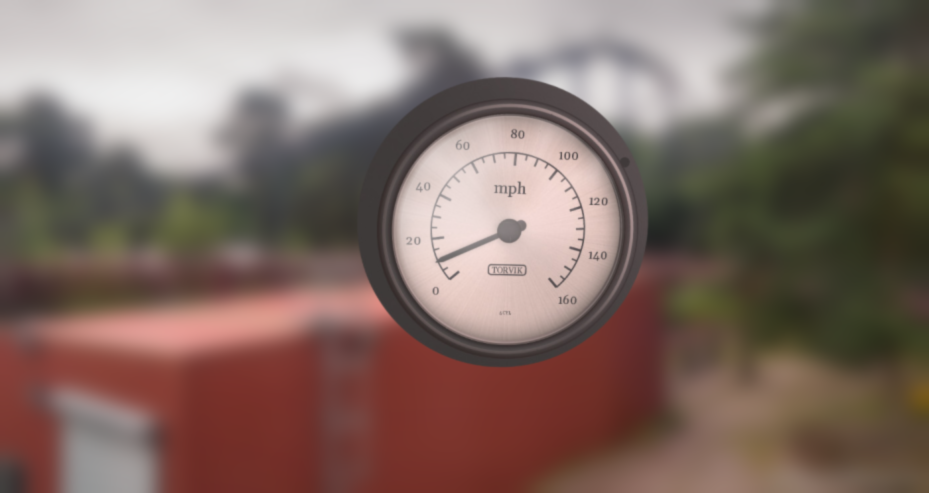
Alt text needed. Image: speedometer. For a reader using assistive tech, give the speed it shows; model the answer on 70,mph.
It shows 10,mph
